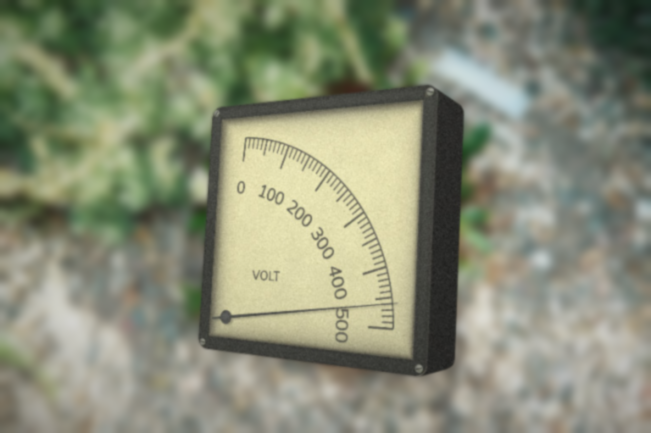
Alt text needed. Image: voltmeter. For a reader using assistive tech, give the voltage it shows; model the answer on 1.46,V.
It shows 460,V
